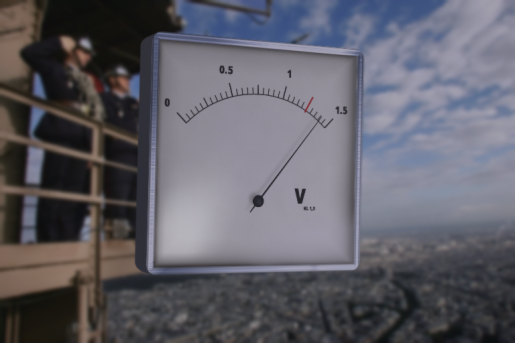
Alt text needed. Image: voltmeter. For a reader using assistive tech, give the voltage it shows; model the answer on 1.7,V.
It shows 1.4,V
